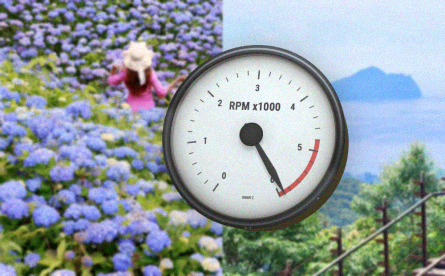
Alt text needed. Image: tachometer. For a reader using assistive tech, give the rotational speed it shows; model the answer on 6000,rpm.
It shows 5900,rpm
